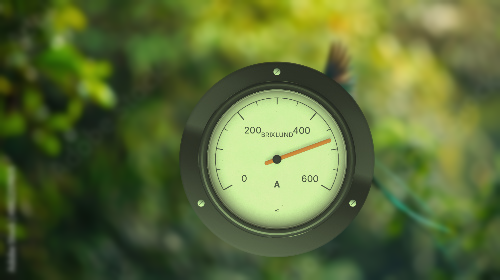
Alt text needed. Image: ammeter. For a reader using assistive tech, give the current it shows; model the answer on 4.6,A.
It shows 475,A
